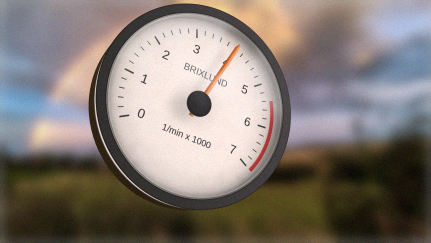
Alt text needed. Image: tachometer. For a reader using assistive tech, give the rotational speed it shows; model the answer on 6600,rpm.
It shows 4000,rpm
